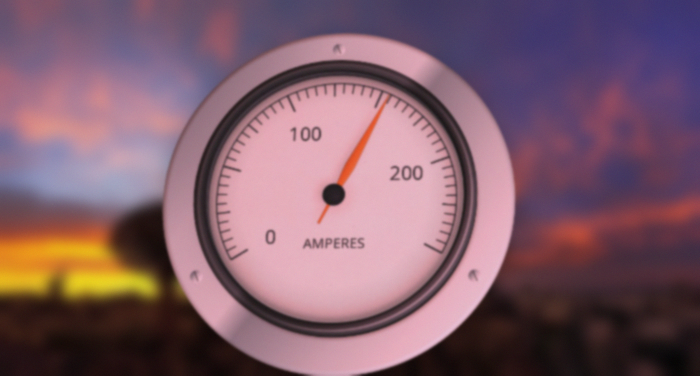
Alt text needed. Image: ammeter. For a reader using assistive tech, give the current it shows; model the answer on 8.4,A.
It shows 155,A
